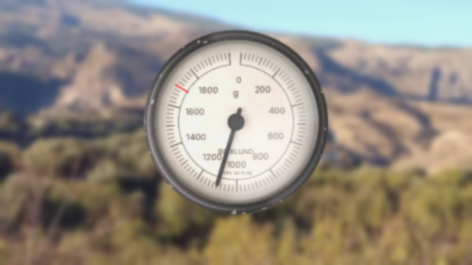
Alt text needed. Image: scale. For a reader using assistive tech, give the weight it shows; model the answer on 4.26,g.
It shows 1100,g
